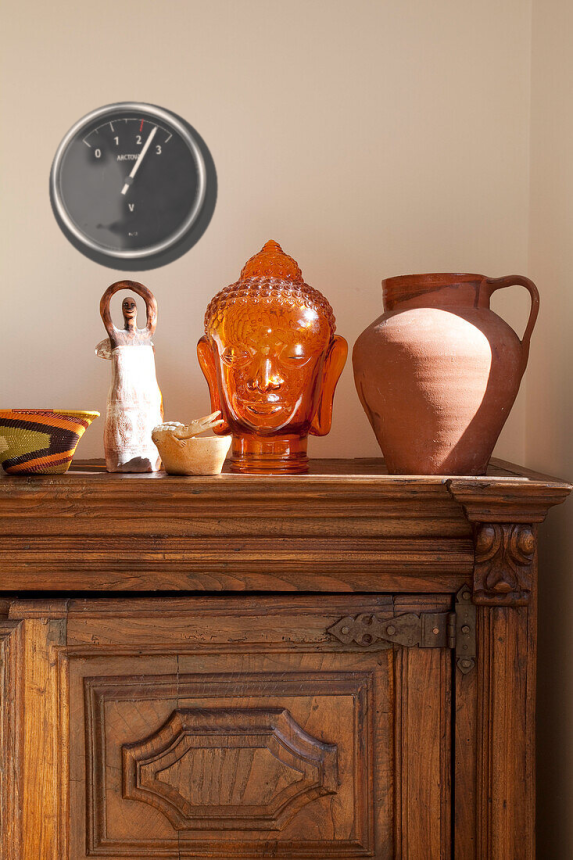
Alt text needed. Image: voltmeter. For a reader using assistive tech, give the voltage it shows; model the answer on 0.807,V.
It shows 2.5,V
